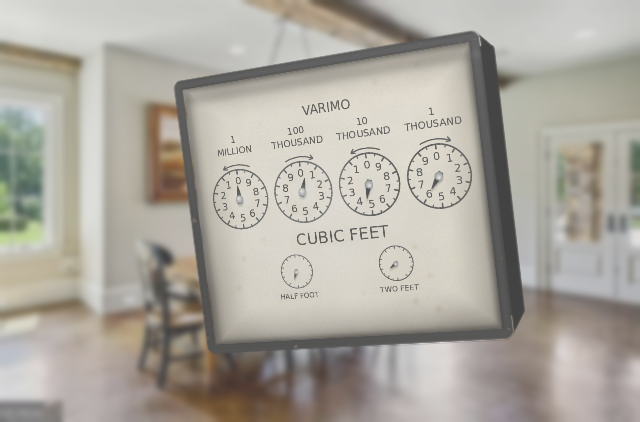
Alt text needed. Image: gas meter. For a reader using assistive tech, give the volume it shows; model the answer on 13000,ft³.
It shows 4600,ft³
